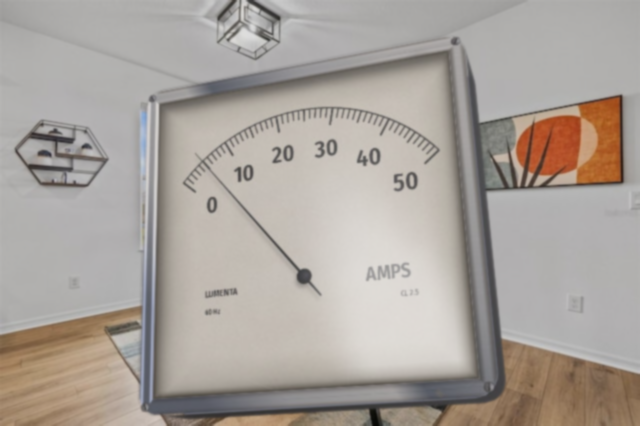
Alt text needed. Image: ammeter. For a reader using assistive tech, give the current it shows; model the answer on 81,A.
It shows 5,A
